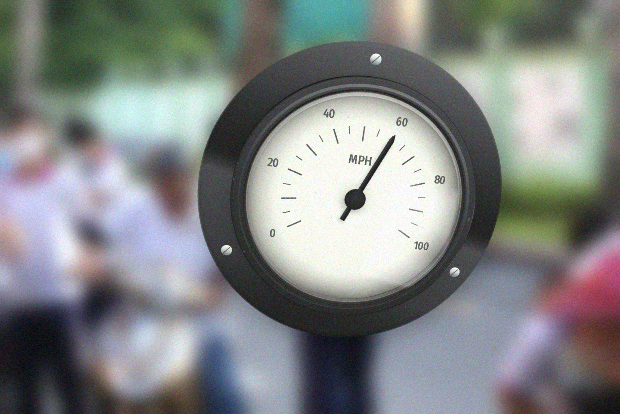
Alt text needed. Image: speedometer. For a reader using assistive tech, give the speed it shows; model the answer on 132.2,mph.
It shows 60,mph
